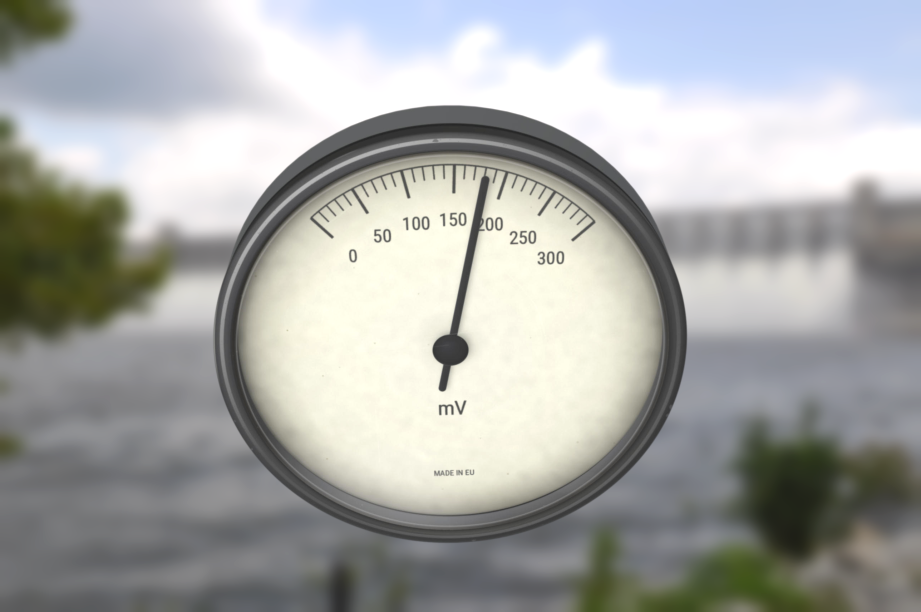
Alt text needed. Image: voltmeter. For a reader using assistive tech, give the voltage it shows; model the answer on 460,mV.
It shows 180,mV
